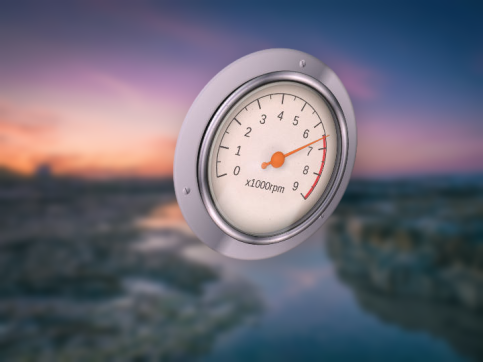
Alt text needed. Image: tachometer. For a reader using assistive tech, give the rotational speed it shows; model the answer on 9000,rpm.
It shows 6500,rpm
